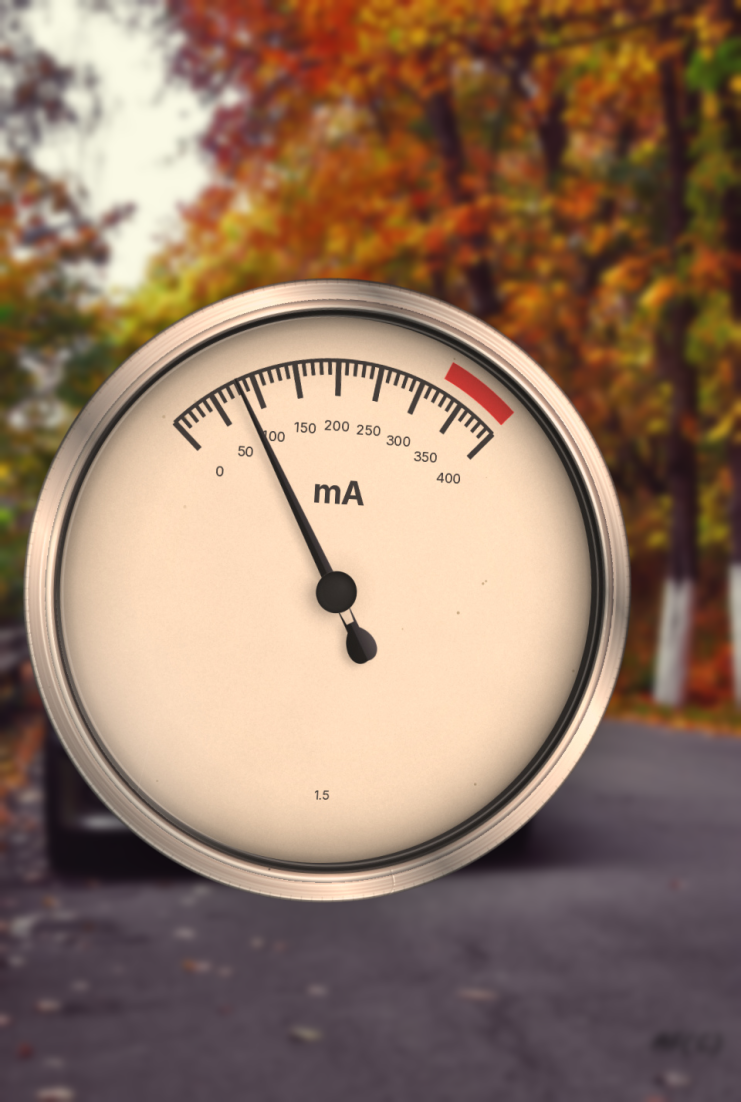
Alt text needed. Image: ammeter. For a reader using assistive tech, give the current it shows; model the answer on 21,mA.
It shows 80,mA
